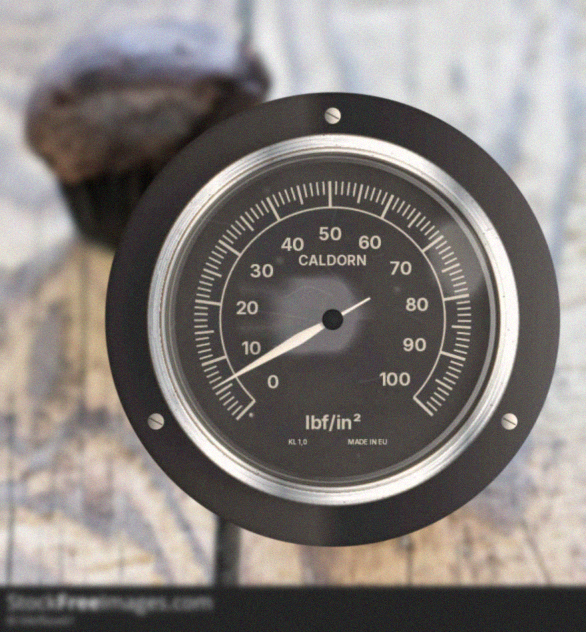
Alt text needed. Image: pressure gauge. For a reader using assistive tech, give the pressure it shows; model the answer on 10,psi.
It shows 6,psi
